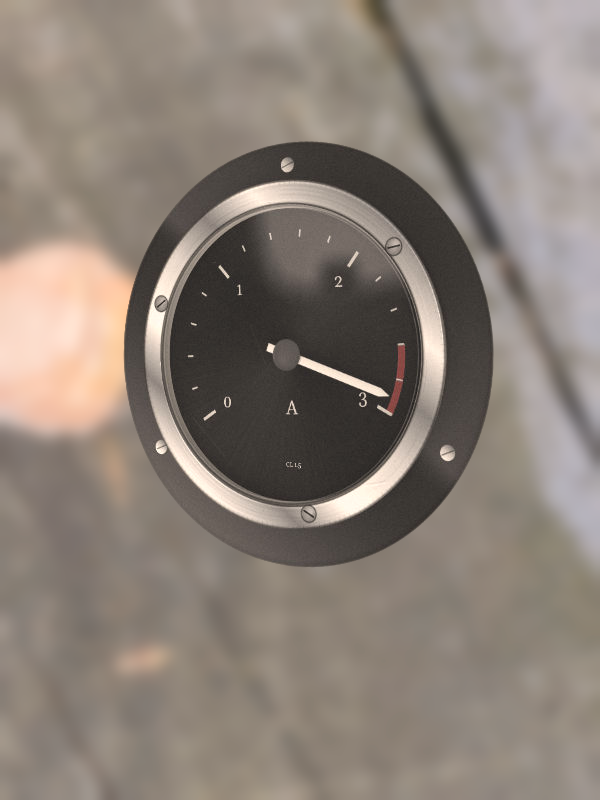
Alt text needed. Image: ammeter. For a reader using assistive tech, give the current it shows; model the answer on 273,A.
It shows 2.9,A
